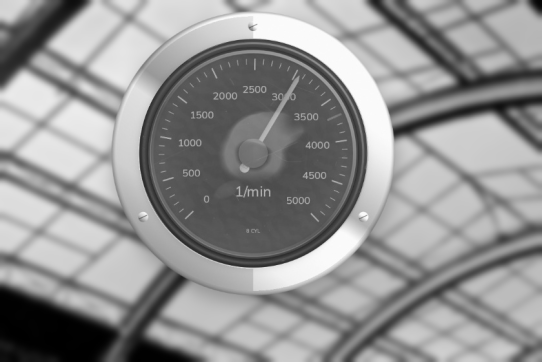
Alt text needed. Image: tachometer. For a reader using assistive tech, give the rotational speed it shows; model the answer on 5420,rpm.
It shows 3050,rpm
